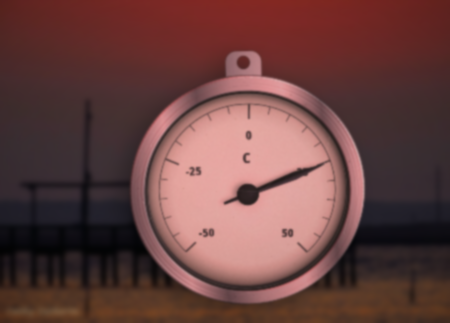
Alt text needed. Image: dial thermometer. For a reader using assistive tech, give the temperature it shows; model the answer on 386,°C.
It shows 25,°C
